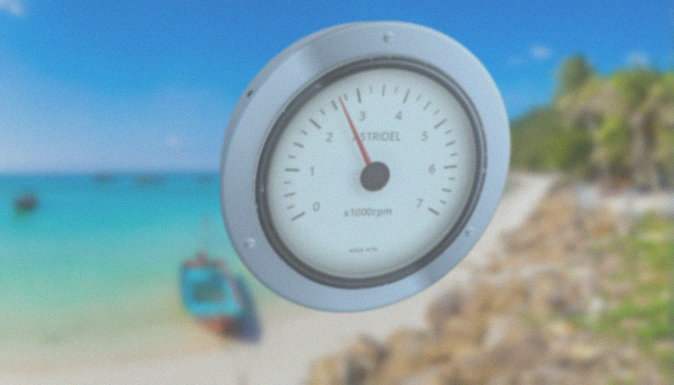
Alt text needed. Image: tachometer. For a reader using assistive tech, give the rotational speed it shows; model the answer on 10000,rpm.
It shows 2625,rpm
